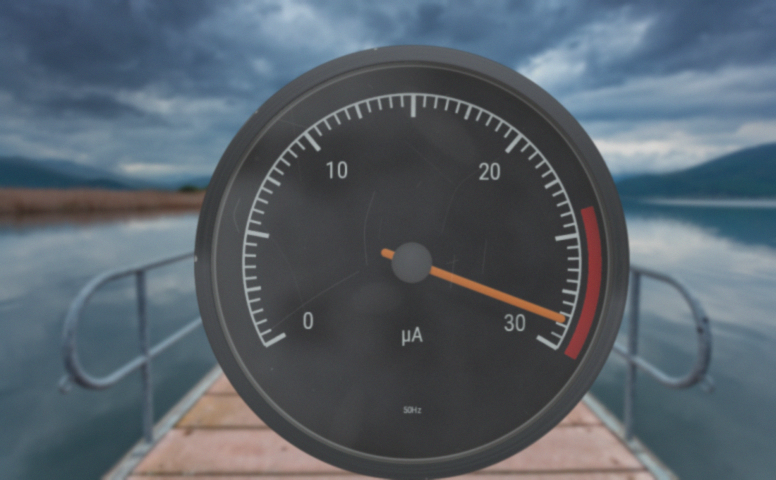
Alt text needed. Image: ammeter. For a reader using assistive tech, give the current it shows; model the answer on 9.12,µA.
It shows 28.75,µA
